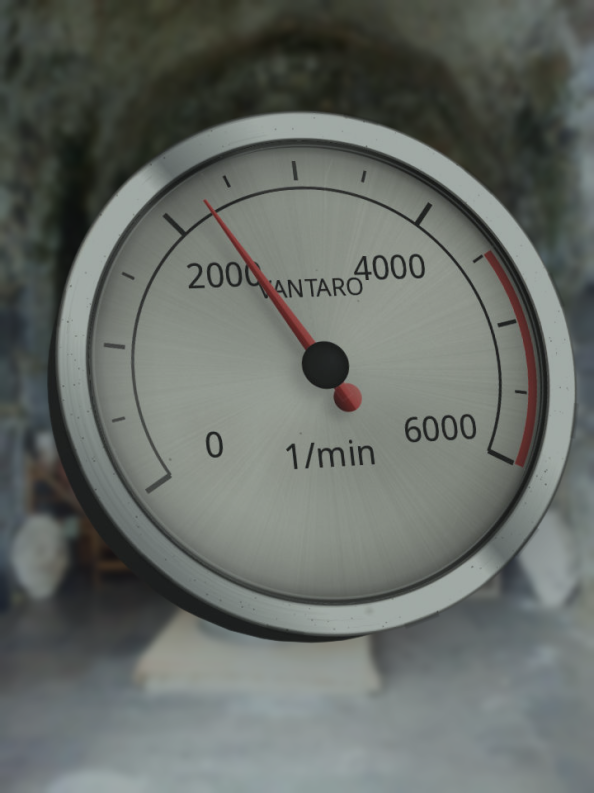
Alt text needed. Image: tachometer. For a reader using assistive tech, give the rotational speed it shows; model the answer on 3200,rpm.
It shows 2250,rpm
